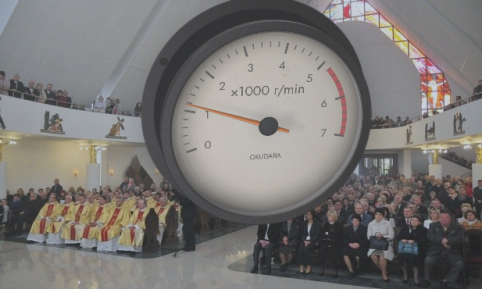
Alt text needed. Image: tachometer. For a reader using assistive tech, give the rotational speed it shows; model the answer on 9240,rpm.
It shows 1200,rpm
